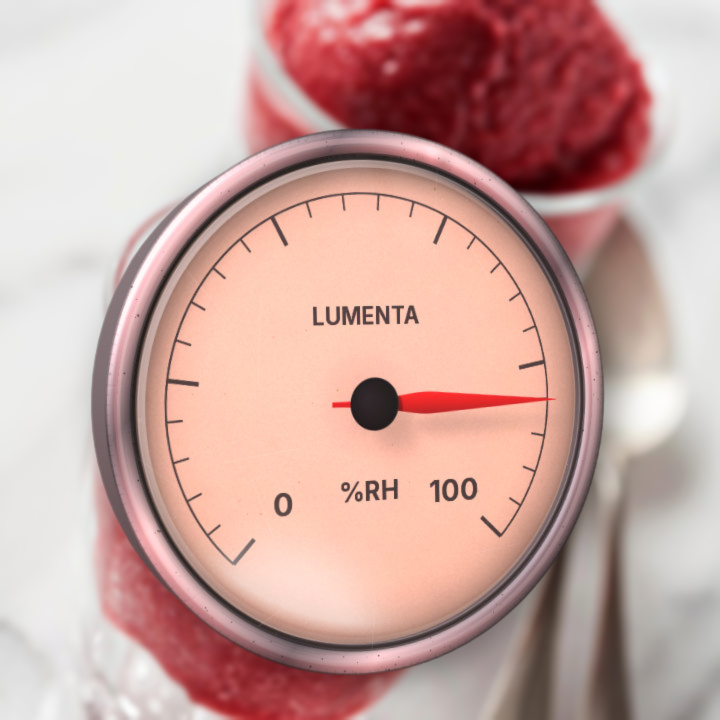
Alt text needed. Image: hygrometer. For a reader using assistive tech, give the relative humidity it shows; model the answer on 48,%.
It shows 84,%
